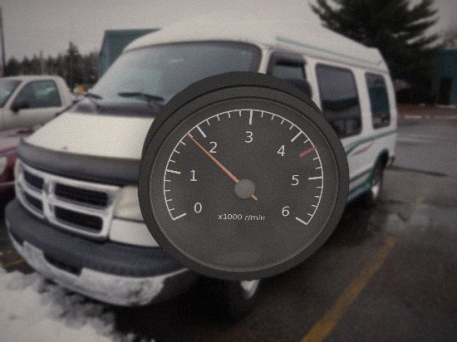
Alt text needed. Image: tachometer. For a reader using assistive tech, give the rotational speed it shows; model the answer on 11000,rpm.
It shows 1800,rpm
